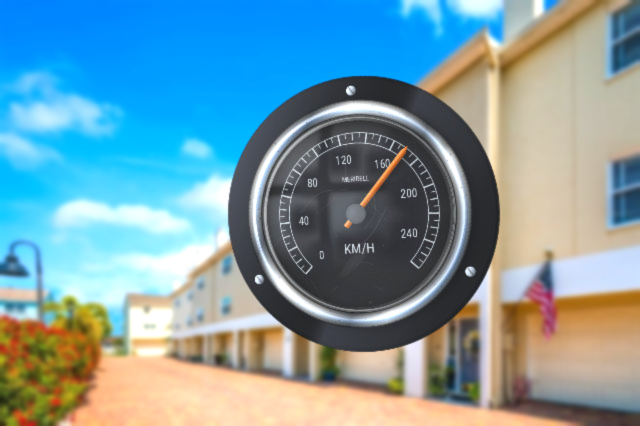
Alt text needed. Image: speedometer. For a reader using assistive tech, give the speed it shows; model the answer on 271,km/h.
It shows 170,km/h
